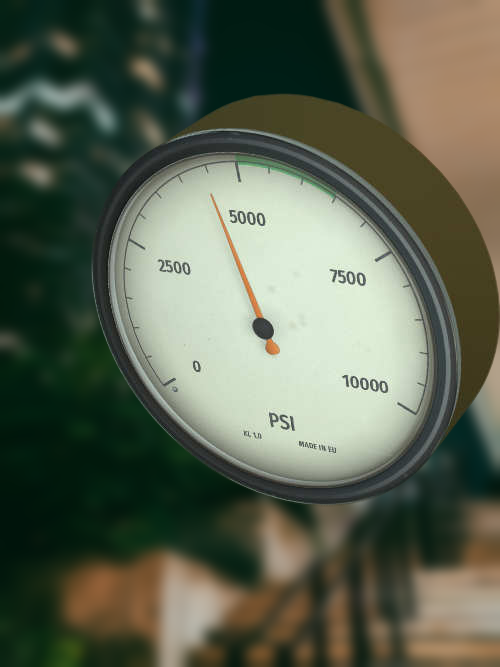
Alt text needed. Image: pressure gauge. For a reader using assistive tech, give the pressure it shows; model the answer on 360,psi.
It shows 4500,psi
